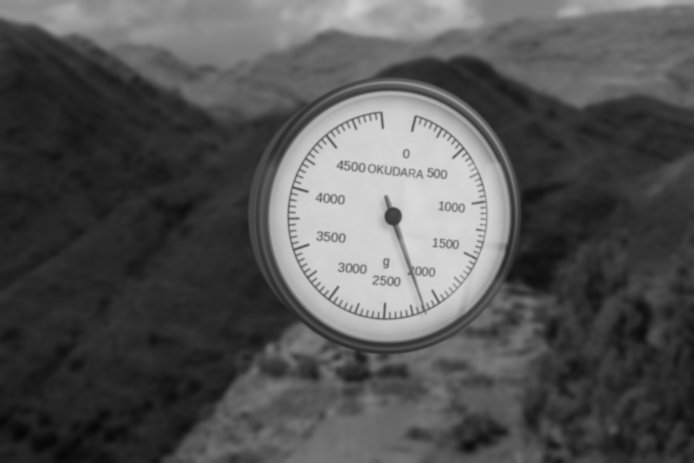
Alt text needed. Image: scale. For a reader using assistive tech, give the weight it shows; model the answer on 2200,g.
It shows 2150,g
